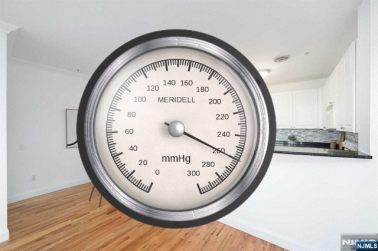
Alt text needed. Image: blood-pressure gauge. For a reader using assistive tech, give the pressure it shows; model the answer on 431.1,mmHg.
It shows 260,mmHg
